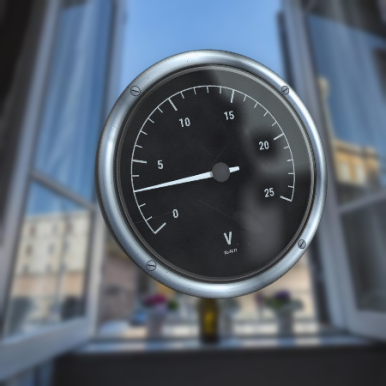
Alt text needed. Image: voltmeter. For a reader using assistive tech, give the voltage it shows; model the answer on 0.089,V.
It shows 3,V
